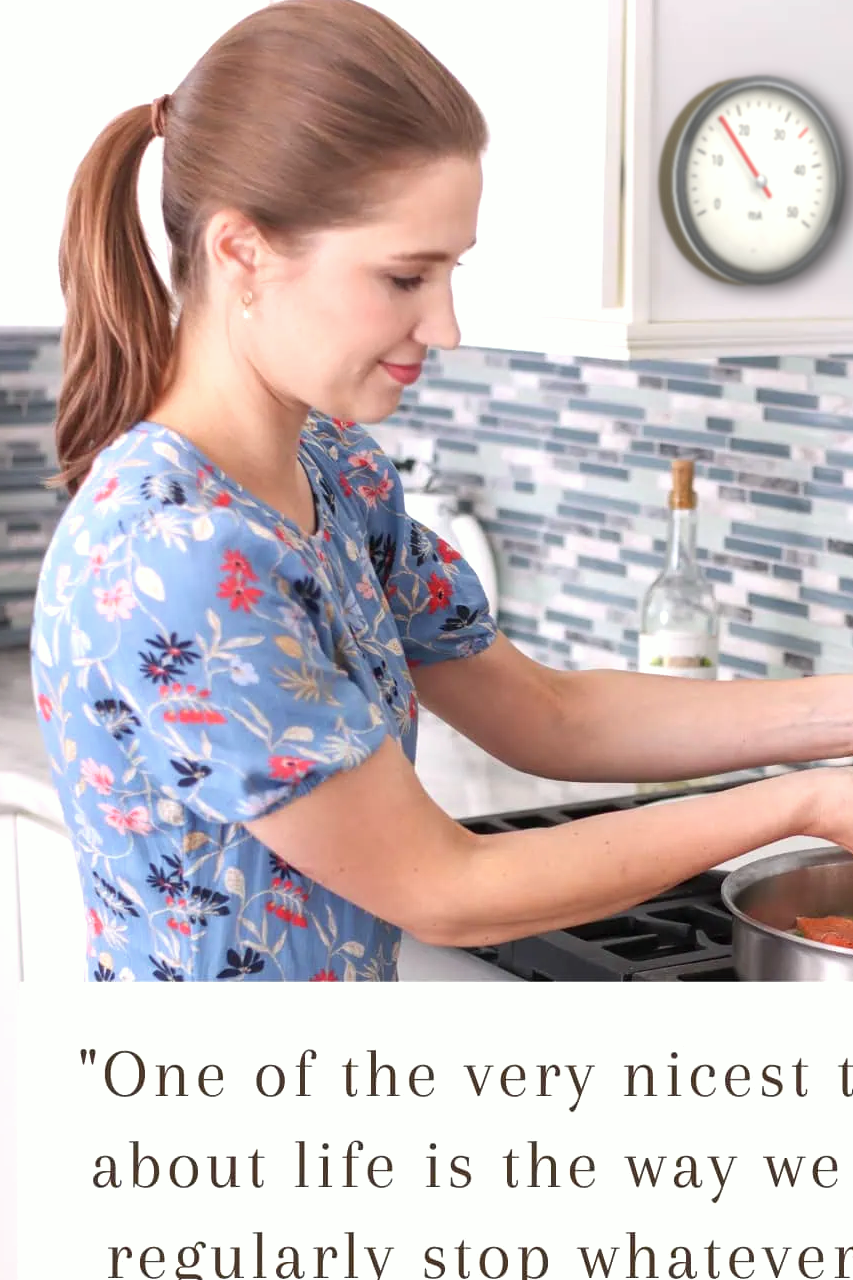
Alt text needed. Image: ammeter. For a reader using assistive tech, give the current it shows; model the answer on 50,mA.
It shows 16,mA
